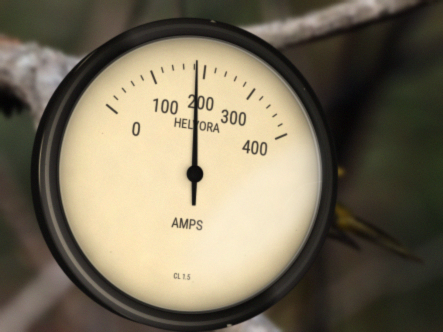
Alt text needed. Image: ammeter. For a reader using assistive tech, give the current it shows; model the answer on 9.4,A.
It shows 180,A
